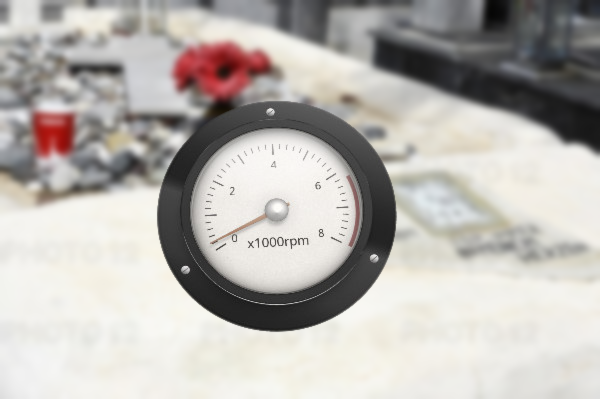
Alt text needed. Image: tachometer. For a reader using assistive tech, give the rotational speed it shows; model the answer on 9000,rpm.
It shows 200,rpm
